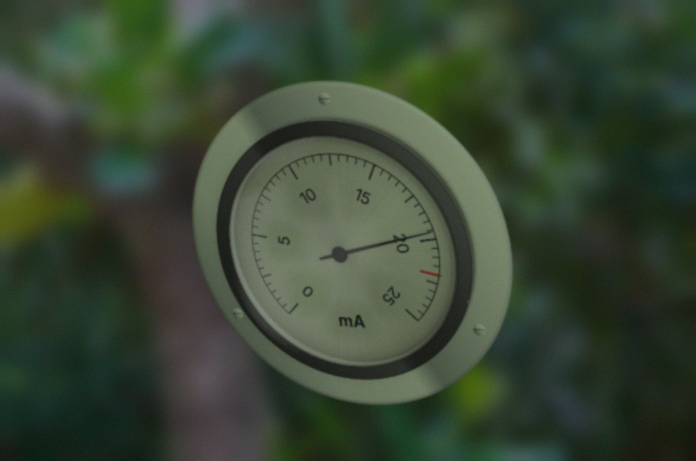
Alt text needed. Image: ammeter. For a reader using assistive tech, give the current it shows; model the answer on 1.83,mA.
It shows 19.5,mA
